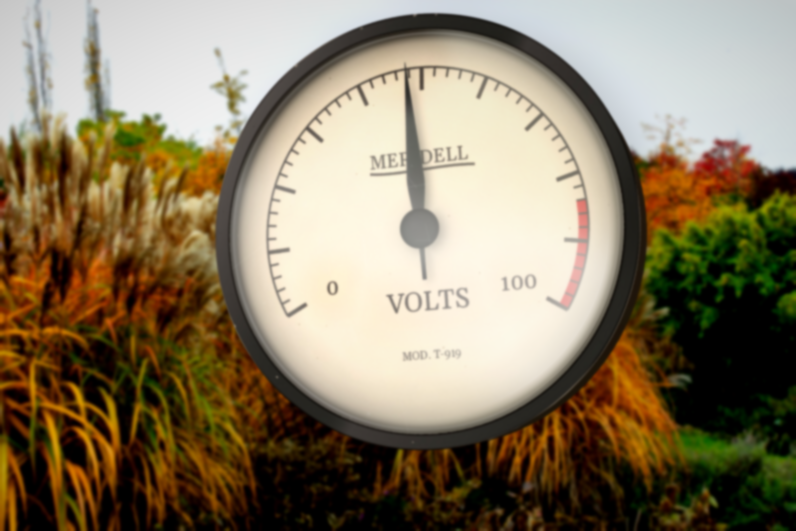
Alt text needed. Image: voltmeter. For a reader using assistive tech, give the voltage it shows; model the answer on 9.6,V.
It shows 48,V
